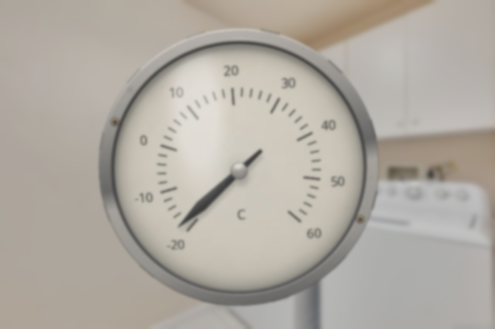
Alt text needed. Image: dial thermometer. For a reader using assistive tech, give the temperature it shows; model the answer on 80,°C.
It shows -18,°C
